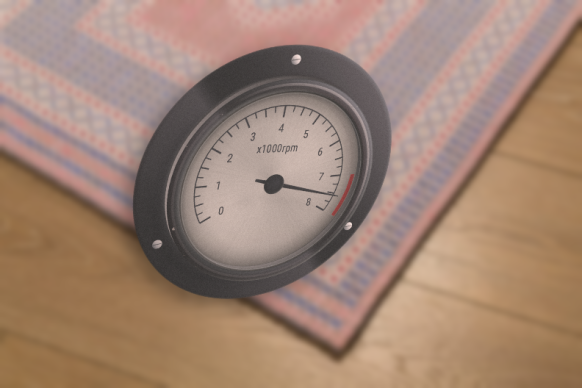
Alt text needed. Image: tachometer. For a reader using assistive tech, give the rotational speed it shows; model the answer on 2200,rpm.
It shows 7500,rpm
